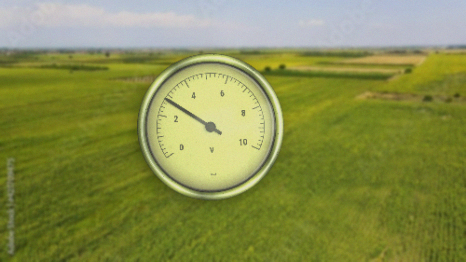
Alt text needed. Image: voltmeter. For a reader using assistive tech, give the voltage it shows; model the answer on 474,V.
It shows 2.8,V
